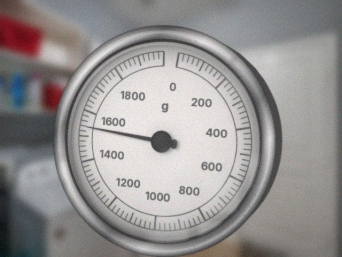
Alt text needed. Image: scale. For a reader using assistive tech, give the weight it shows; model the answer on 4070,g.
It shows 1540,g
